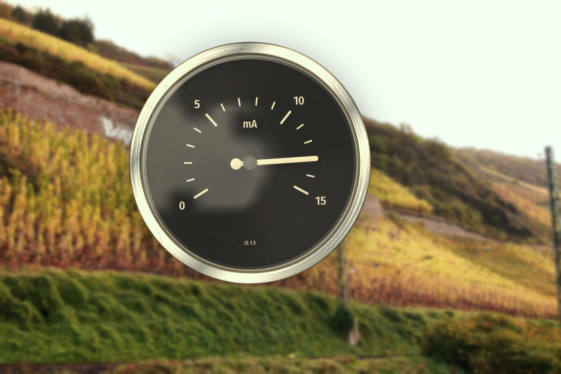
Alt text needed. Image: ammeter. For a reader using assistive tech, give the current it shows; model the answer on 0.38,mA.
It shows 13,mA
